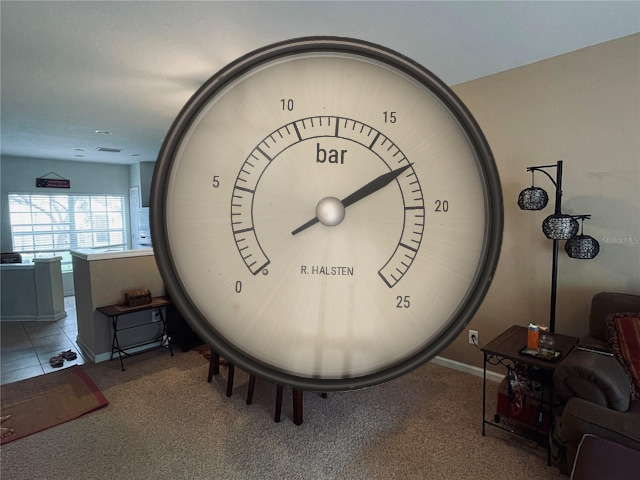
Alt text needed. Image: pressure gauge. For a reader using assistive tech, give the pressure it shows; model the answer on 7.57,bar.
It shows 17.5,bar
